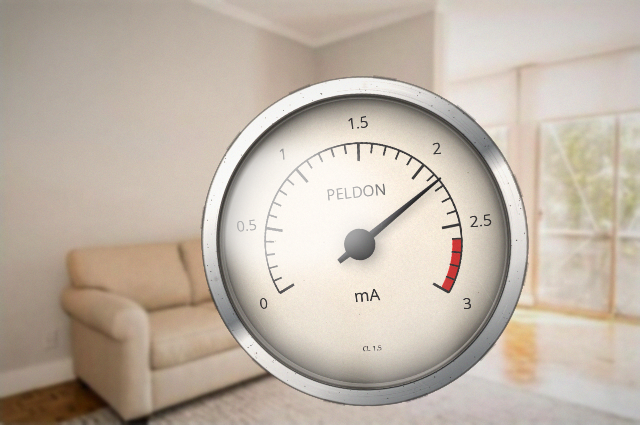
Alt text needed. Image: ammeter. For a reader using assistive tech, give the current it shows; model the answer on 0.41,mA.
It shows 2.15,mA
